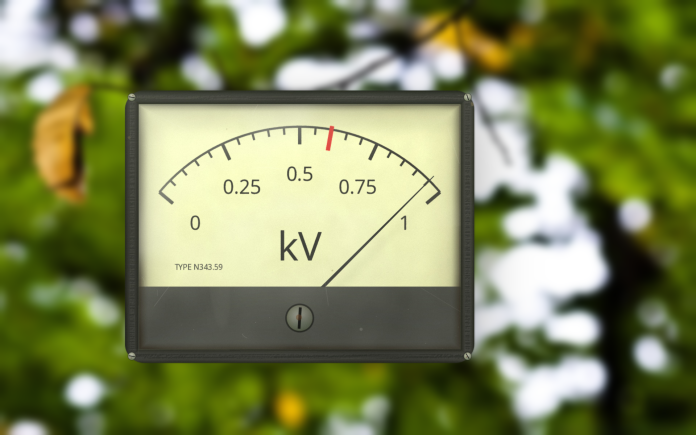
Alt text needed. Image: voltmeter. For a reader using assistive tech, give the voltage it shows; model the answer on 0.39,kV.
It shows 0.95,kV
